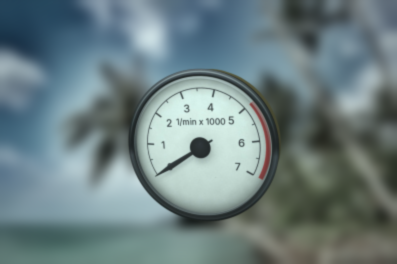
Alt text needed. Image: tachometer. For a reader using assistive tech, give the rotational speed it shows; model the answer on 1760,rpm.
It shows 0,rpm
